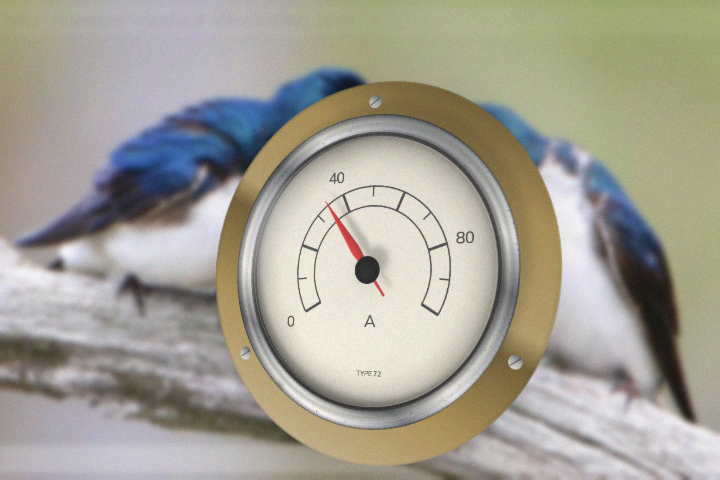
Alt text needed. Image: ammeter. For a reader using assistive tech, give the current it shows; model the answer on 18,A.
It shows 35,A
